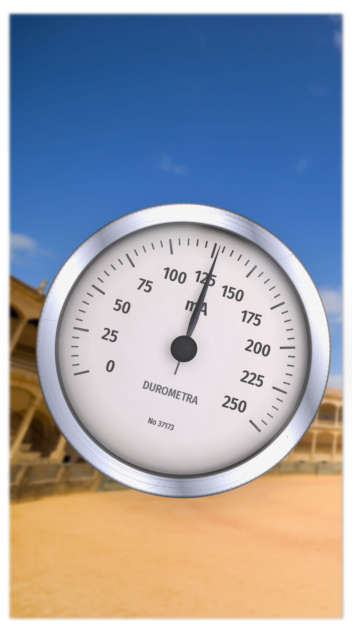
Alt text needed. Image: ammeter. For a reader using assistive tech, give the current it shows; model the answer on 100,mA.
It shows 127.5,mA
